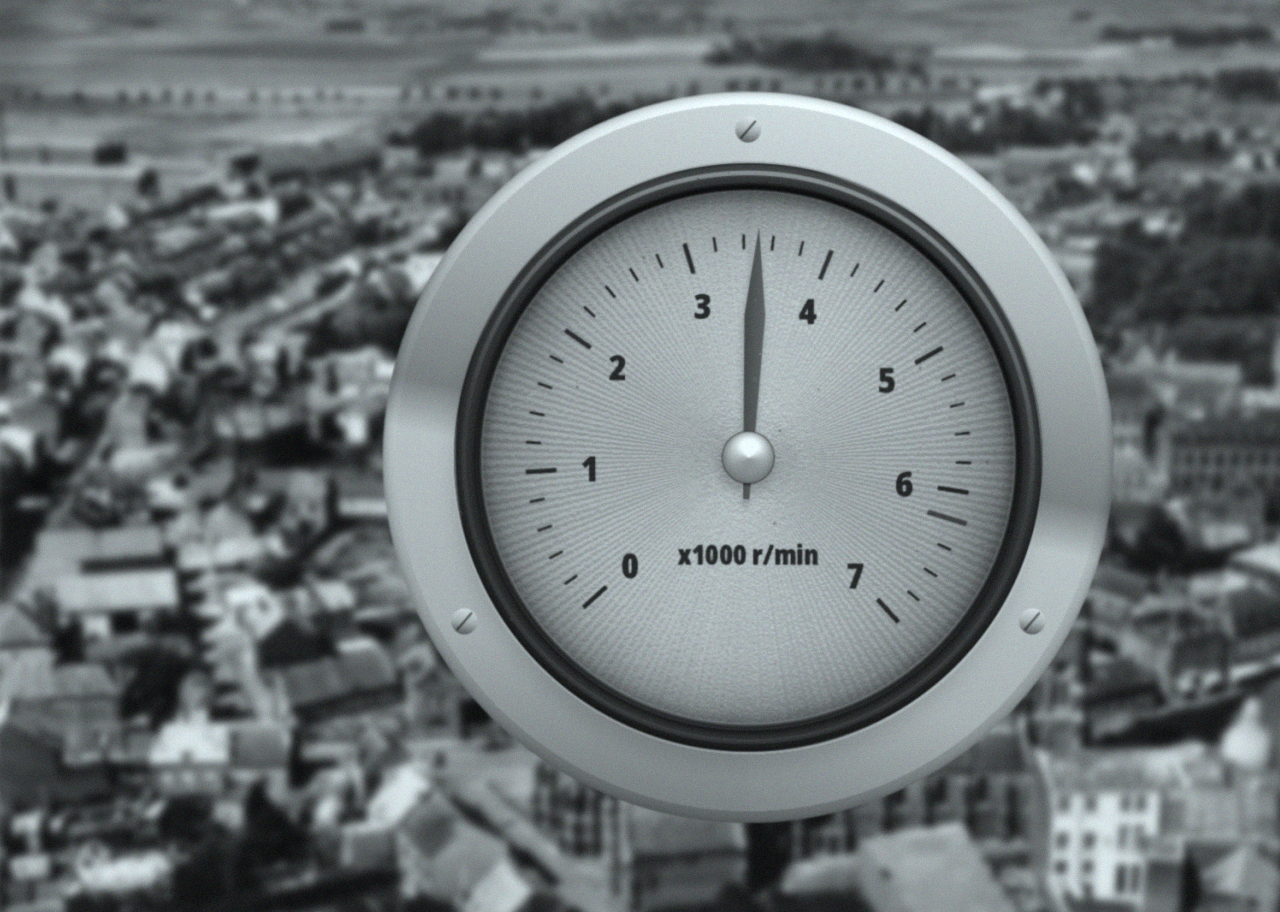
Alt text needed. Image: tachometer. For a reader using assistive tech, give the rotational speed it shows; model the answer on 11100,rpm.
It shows 3500,rpm
